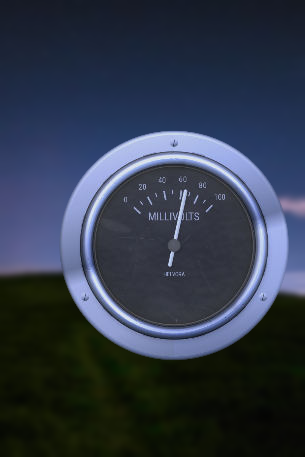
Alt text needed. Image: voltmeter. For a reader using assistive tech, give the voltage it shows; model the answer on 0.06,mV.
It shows 65,mV
